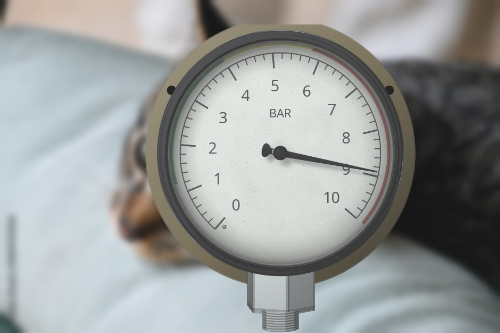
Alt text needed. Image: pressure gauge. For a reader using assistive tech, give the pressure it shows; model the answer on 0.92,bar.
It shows 8.9,bar
